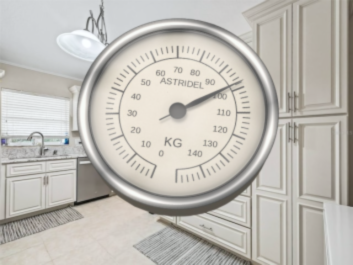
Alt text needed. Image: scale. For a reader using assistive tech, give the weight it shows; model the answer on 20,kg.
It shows 98,kg
